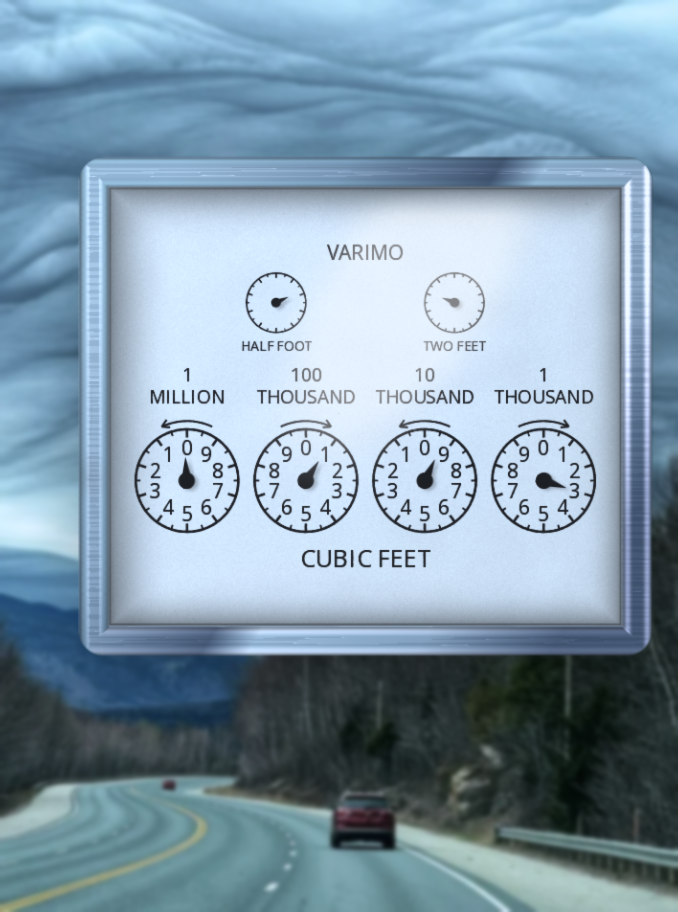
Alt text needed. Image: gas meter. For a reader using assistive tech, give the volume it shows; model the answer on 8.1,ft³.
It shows 9300,ft³
